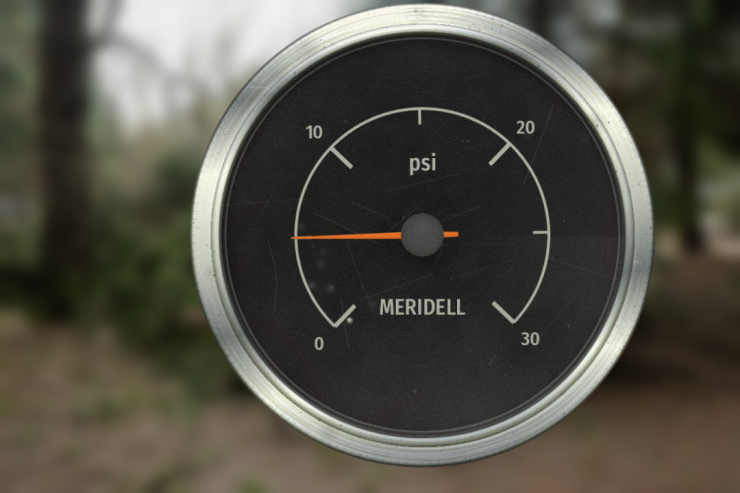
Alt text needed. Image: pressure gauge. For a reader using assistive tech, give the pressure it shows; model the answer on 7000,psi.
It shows 5,psi
